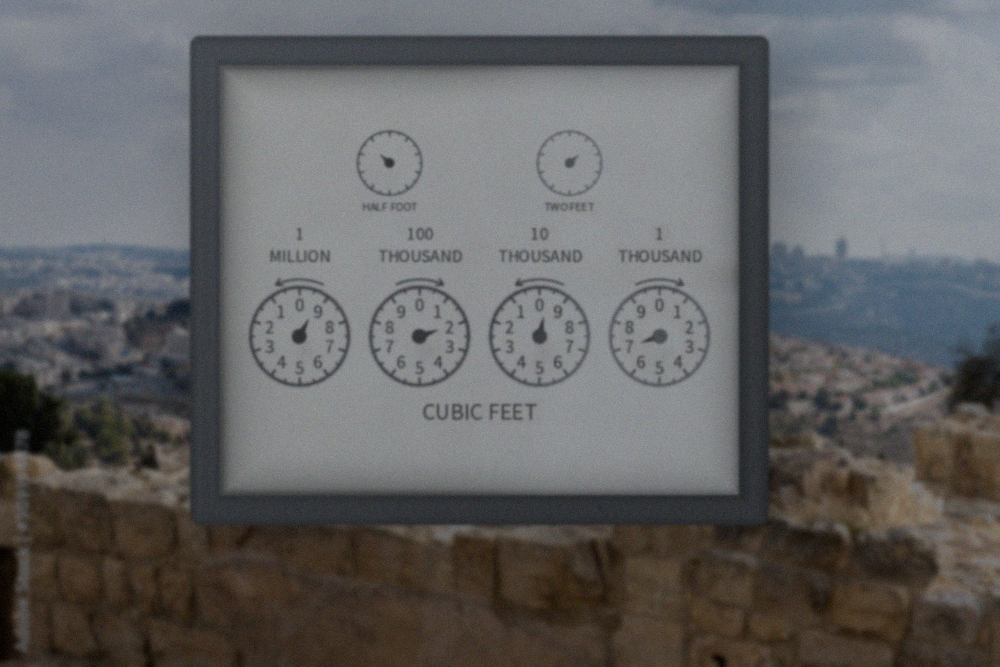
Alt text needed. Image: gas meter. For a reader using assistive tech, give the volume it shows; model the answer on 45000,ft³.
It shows 919700,ft³
